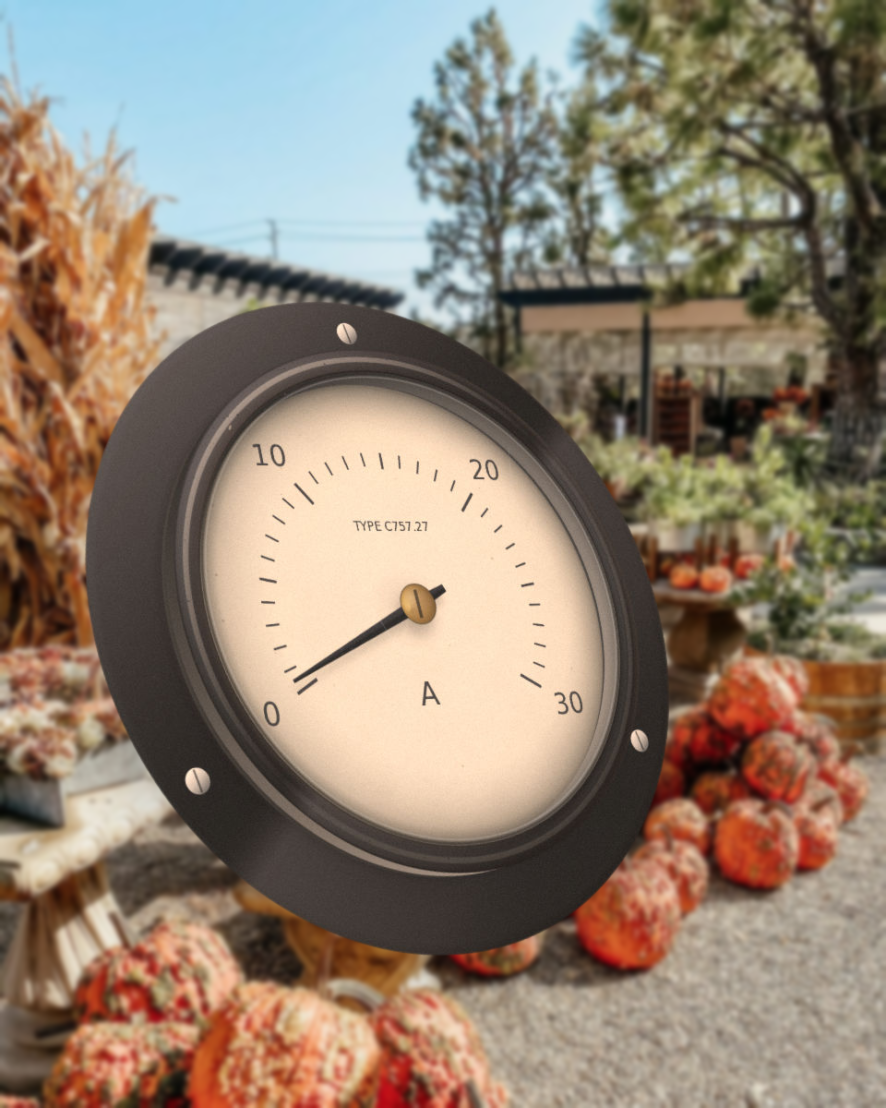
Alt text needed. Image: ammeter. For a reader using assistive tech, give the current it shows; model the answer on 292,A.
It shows 0.5,A
